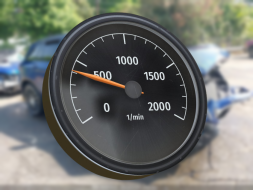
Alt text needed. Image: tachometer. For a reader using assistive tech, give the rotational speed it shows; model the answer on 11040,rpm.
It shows 400,rpm
